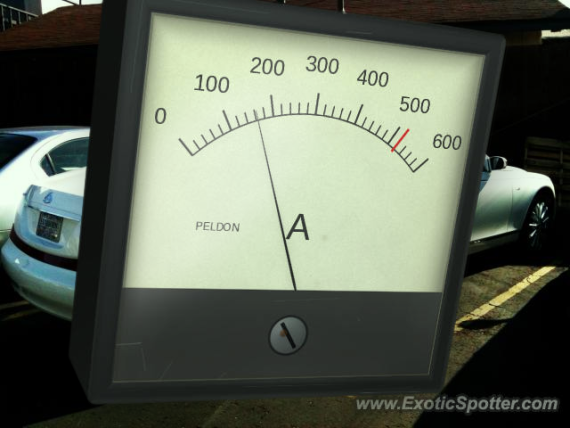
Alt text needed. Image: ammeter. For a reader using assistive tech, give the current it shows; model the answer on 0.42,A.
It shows 160,A
